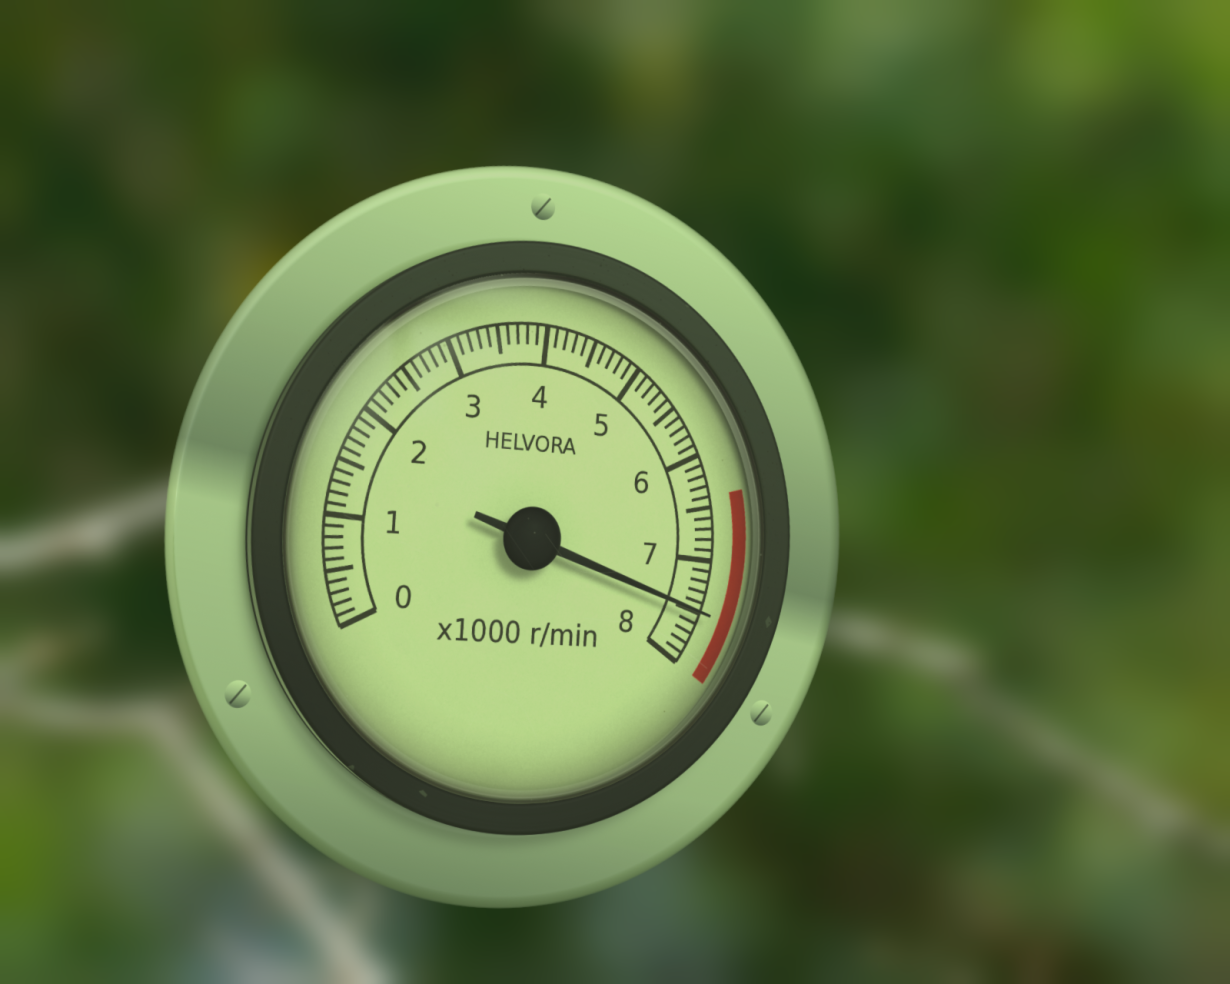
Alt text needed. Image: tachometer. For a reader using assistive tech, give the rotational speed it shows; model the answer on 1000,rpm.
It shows 7500,rpm
